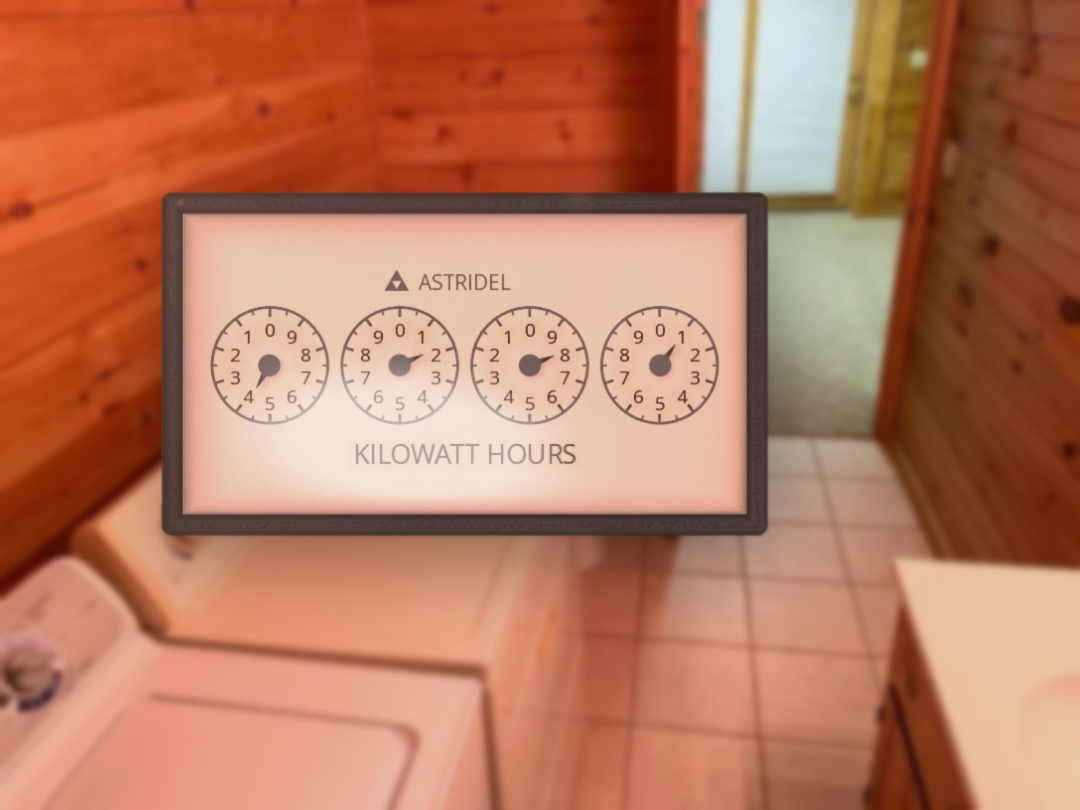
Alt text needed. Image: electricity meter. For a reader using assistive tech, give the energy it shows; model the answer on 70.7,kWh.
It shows 4181,kWh
